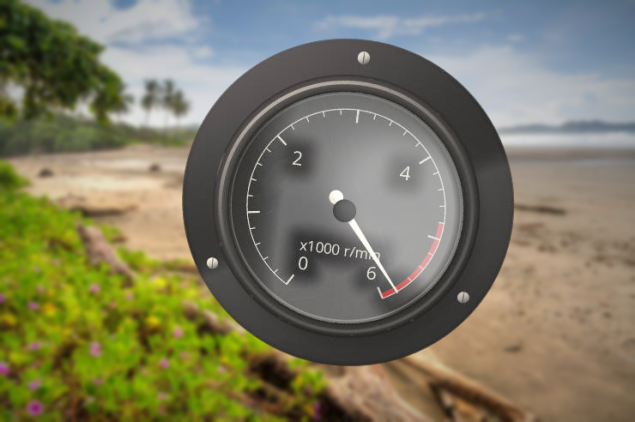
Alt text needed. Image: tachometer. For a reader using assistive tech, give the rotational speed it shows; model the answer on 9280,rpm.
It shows 5800,rpm
